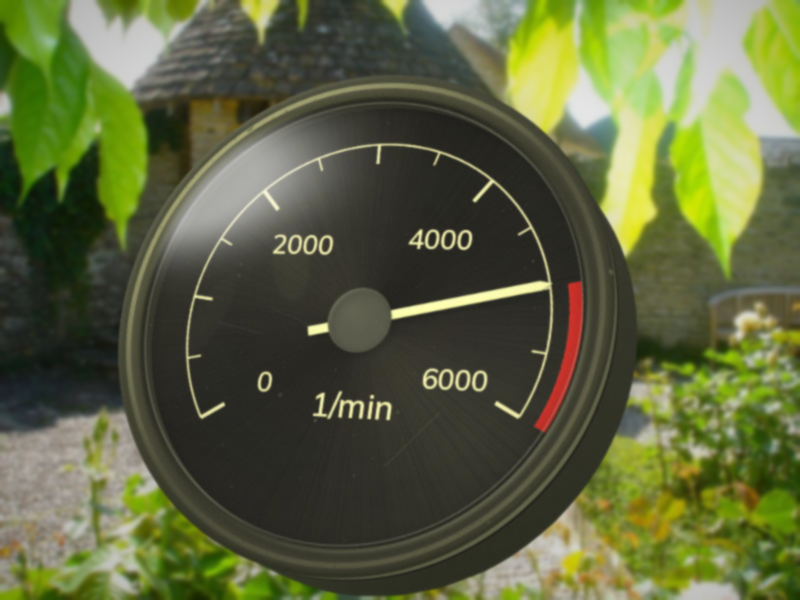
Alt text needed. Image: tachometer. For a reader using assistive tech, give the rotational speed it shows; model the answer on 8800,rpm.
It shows 5000,rpm
